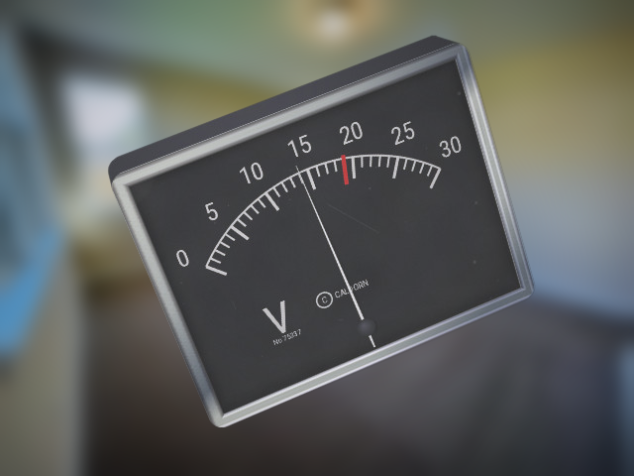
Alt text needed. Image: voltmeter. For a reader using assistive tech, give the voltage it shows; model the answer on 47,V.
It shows 14,V
